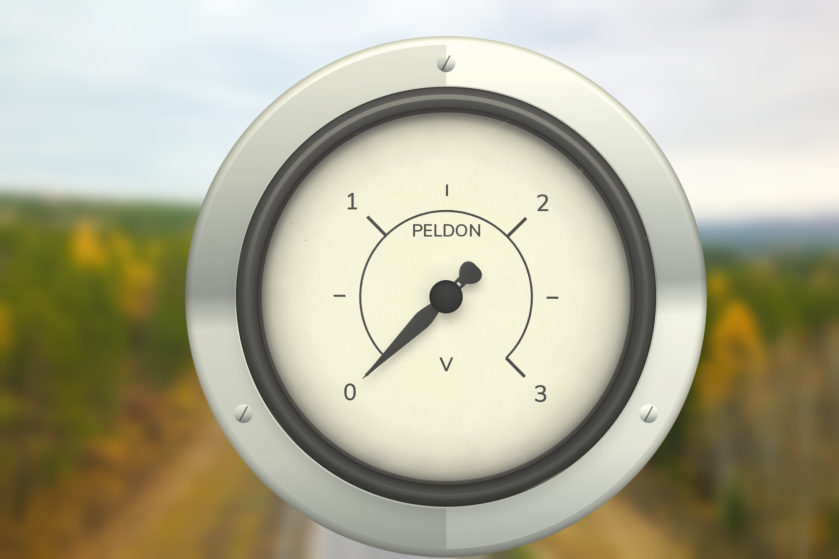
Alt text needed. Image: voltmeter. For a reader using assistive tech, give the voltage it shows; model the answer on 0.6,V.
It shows 0,V
